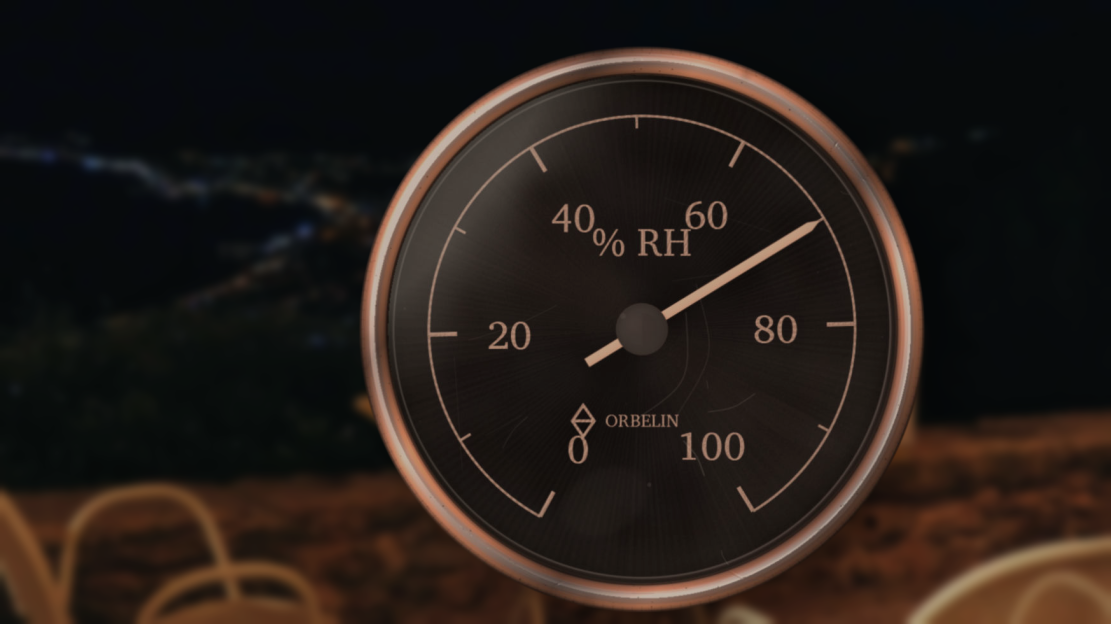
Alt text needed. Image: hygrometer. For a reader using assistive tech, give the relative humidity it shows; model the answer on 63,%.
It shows 70,%
